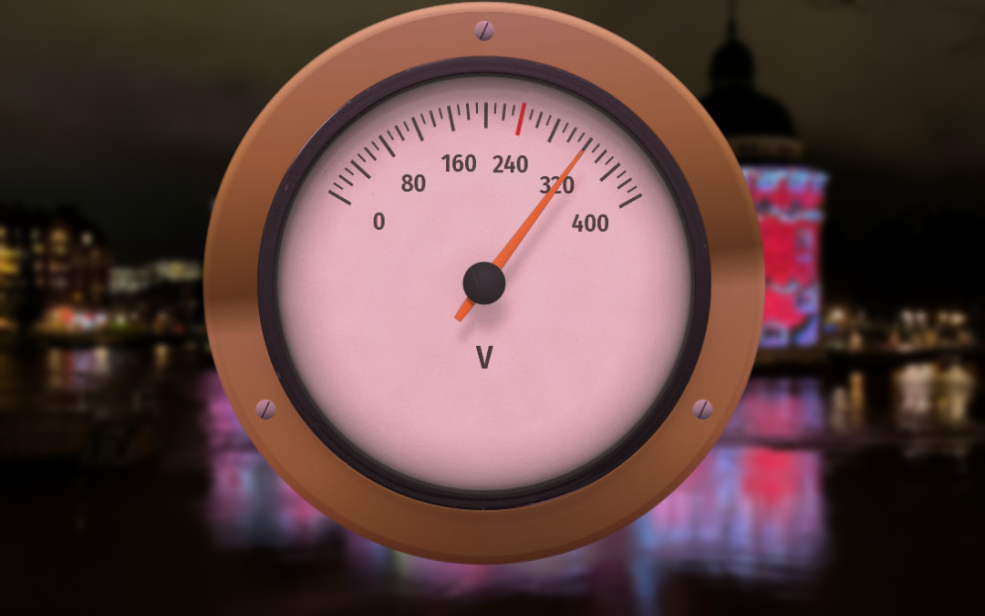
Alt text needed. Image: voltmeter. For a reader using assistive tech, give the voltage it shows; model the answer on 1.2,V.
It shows 320,V
